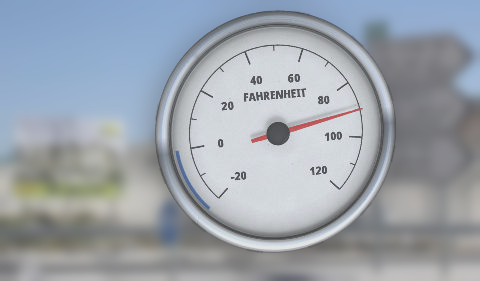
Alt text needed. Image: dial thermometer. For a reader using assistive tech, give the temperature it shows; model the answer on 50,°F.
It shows 90,°F
